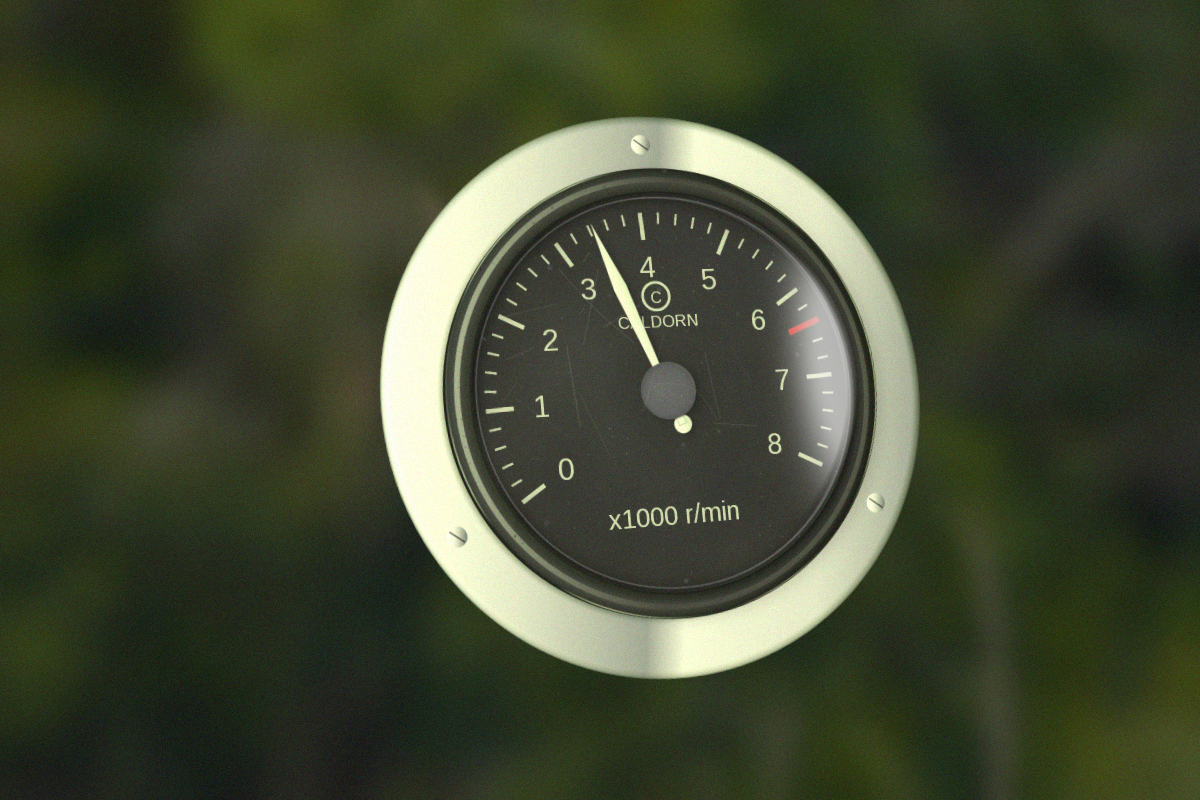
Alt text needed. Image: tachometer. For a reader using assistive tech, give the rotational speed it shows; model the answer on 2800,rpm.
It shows 3400,rpm
